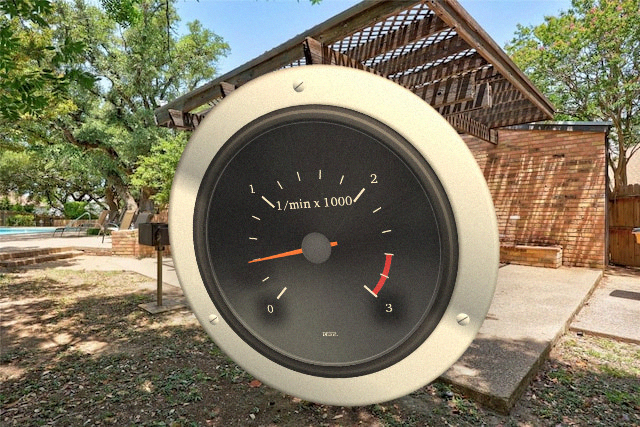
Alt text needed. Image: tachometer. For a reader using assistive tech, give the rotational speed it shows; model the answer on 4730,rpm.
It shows 400,rpm
